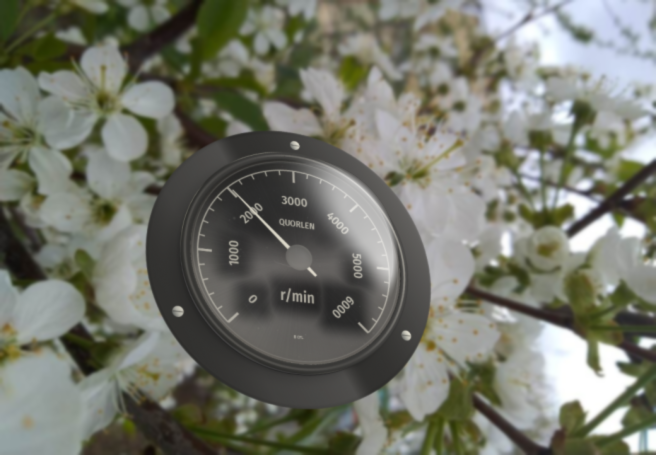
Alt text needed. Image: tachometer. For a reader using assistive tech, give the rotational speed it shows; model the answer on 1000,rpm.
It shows 2000,rpm
